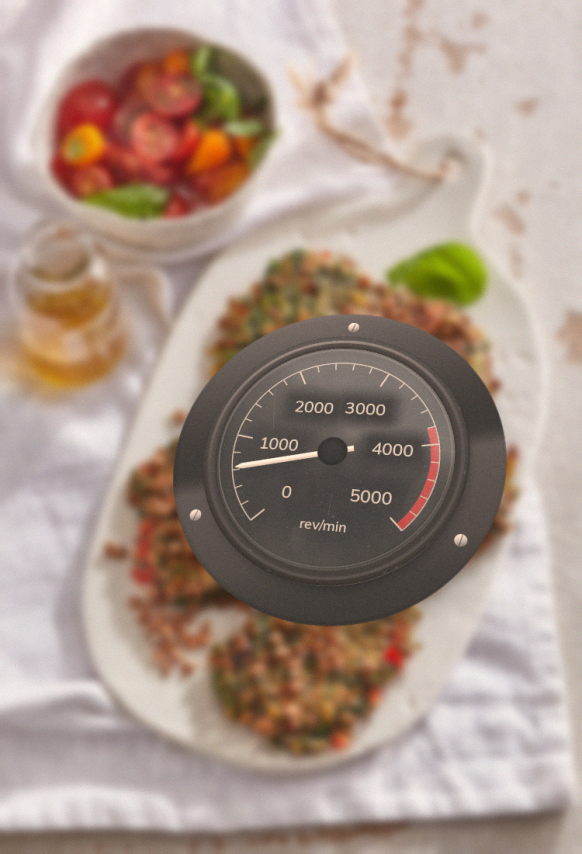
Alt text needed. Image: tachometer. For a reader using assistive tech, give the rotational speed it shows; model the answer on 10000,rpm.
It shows 600,rpm
